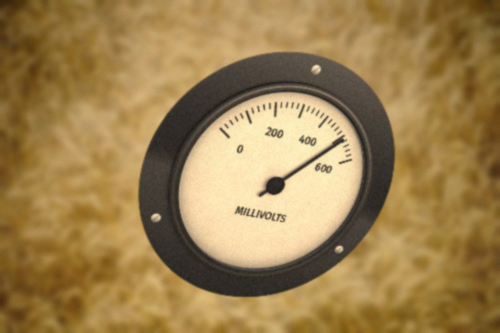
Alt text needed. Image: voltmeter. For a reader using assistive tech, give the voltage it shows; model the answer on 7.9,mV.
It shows 500,mV
